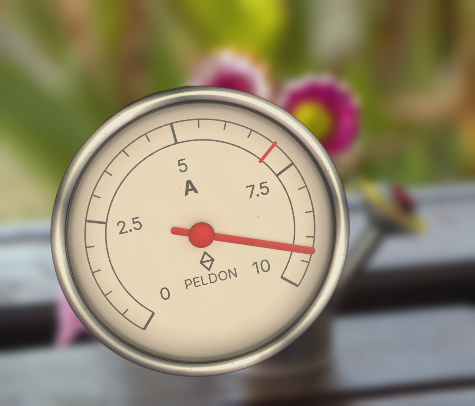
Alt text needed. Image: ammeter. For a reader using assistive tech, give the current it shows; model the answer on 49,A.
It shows 9.25,A
